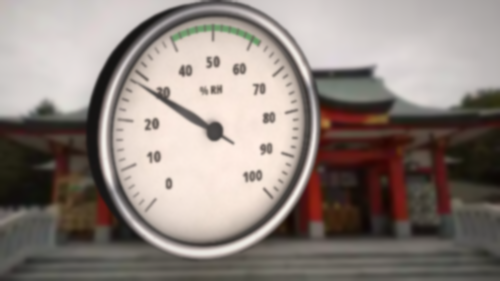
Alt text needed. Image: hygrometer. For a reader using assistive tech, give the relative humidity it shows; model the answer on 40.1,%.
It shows 28,%
